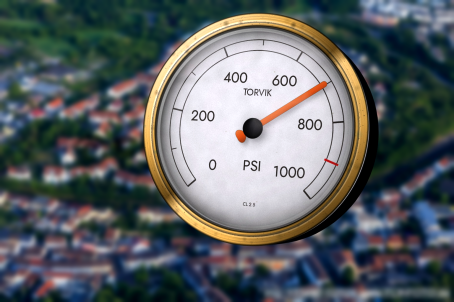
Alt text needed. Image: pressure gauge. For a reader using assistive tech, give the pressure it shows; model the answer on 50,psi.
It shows 700,psi
